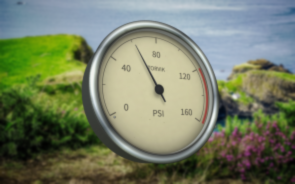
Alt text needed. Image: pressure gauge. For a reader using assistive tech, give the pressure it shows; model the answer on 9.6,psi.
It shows 60,psi
